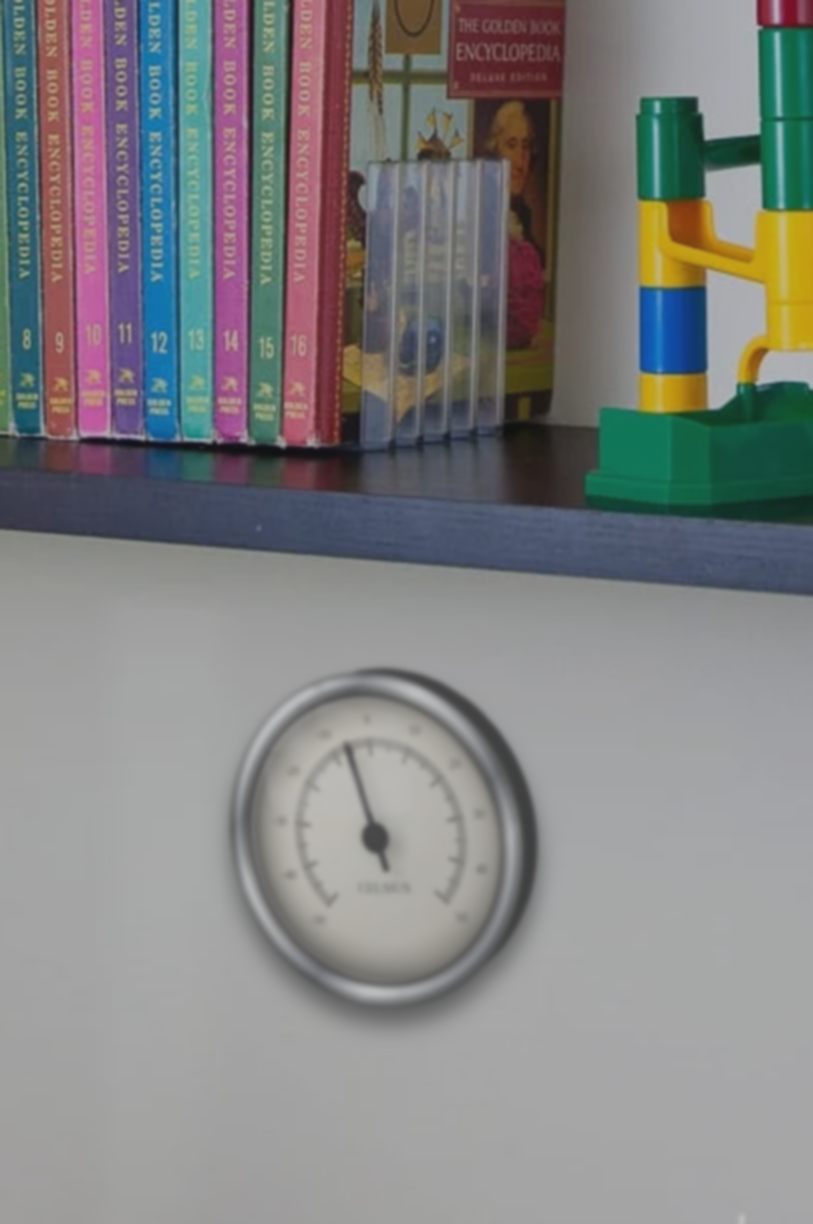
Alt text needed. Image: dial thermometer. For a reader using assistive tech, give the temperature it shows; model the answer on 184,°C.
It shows -5,°C
